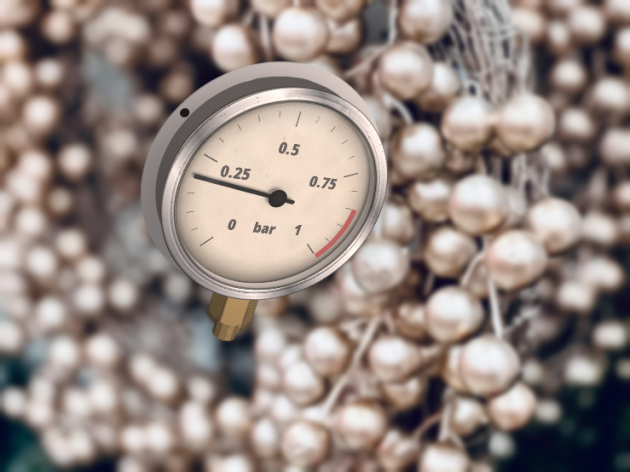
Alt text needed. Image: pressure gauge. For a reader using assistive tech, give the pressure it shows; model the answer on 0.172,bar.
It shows 0.2,bar
